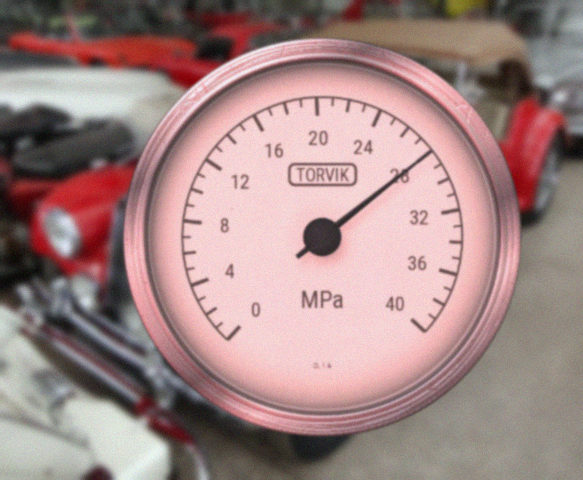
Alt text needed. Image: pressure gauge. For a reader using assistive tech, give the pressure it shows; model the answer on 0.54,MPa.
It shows 28,MPa
